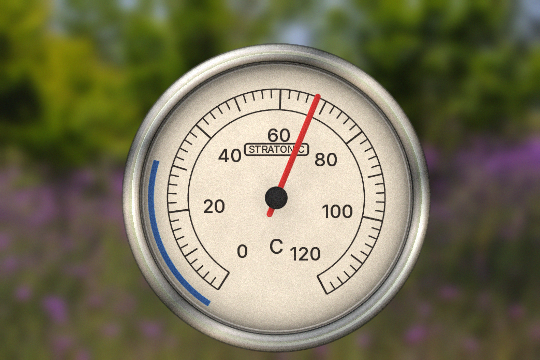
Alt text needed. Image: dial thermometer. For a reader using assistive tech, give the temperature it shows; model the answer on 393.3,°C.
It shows 68,°C
